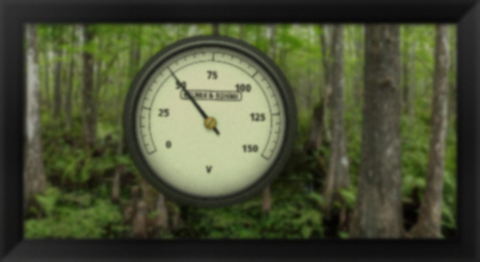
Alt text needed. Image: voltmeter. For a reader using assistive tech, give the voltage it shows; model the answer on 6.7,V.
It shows 50,V
